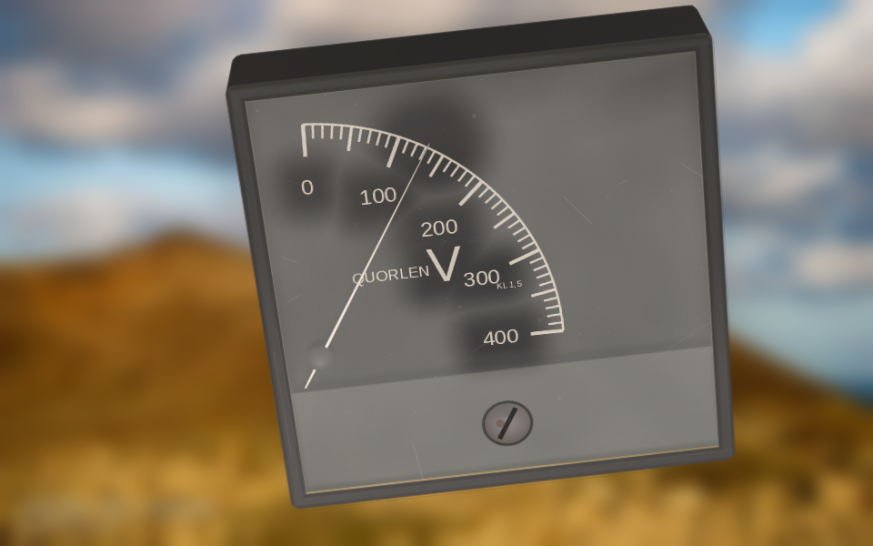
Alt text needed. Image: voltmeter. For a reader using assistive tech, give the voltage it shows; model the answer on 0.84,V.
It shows 130,V
